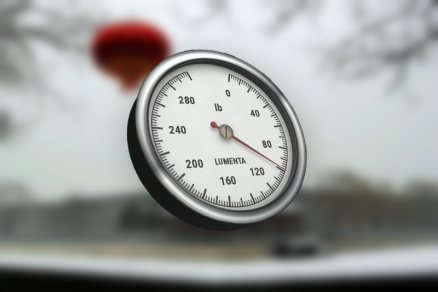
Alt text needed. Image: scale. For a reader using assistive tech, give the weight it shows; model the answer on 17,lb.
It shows 100,lb
